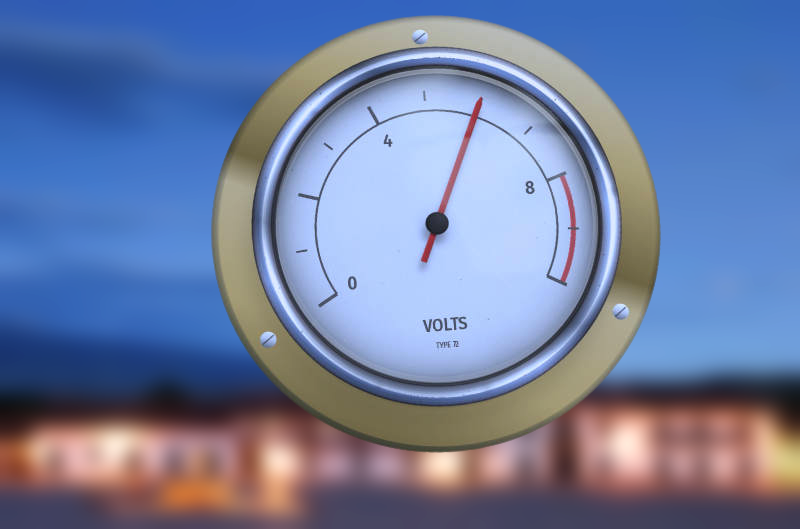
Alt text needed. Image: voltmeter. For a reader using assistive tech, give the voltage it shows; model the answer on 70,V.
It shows 6,V
